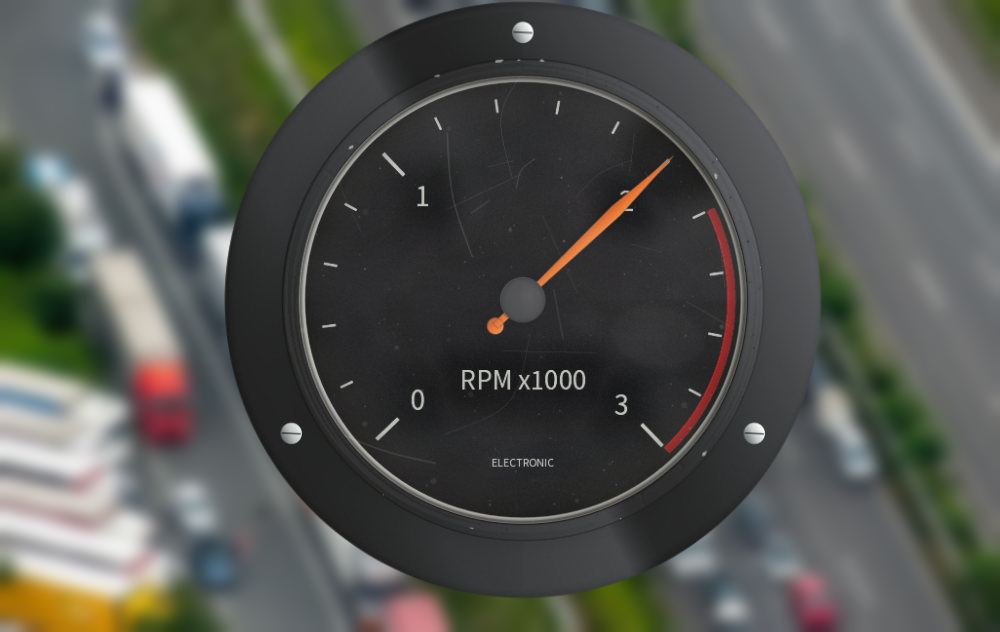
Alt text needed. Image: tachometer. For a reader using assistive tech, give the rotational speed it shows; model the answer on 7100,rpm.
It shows 2000,rpm
